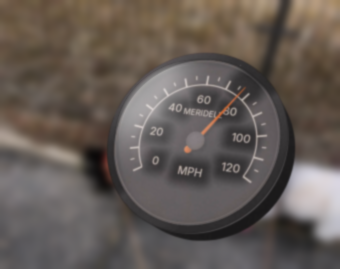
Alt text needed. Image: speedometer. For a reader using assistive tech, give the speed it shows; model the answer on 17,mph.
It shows 77.5,mph
